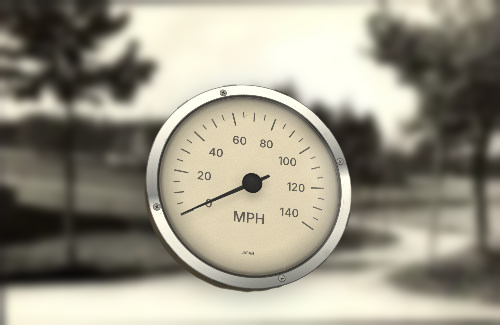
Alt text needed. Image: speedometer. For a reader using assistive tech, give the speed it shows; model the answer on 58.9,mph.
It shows 0,mph
